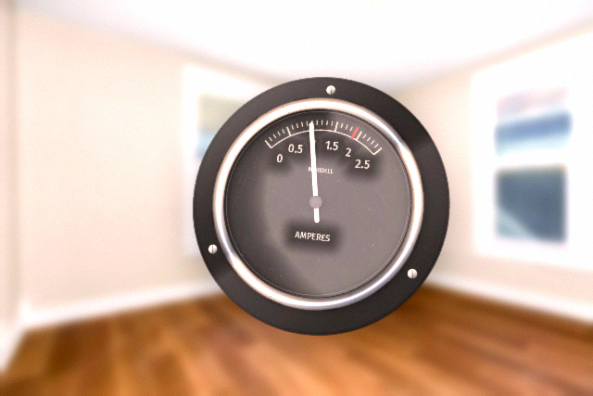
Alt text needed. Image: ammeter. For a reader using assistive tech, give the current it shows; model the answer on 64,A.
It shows 1,A
